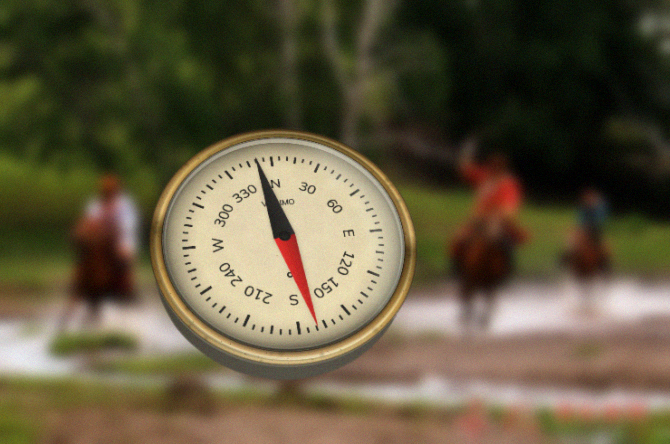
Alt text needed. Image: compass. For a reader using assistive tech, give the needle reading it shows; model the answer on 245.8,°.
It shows 170,°
